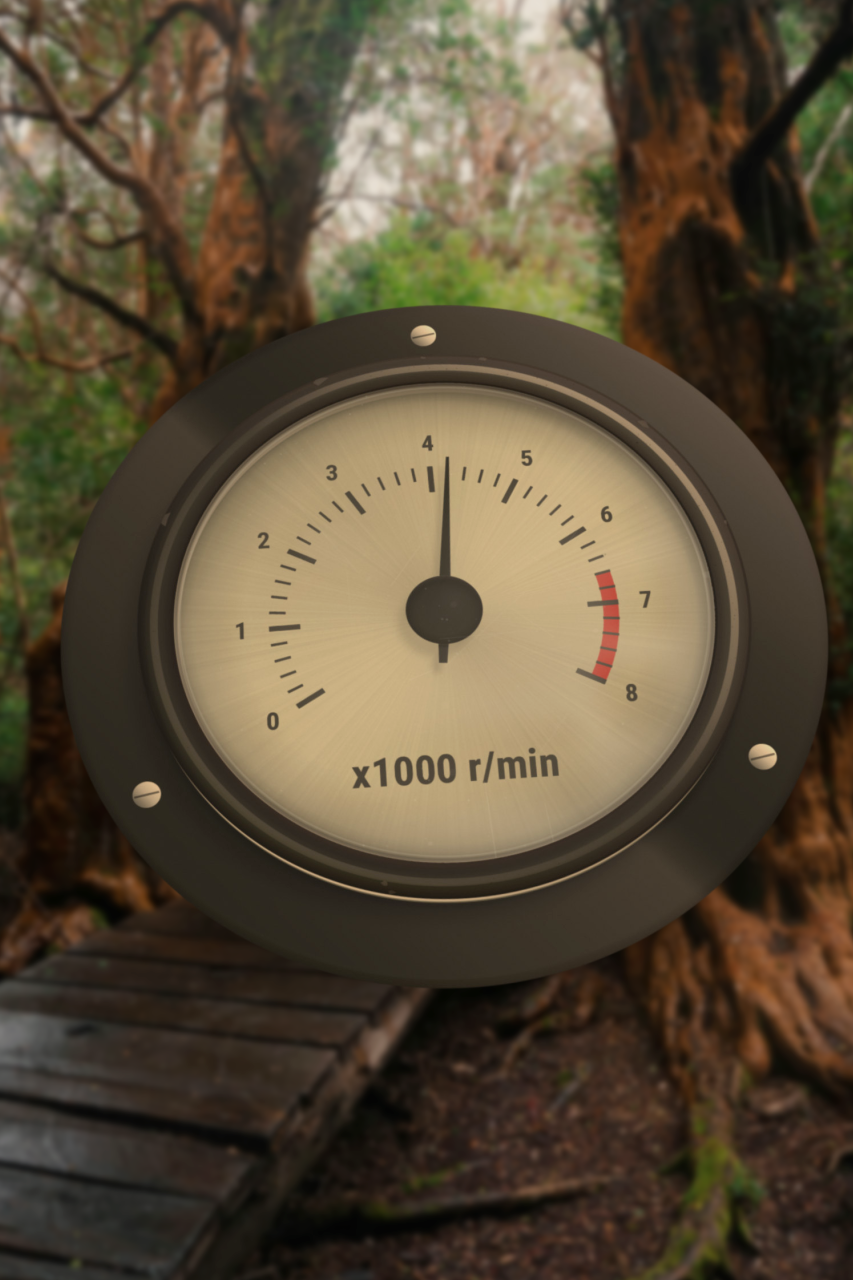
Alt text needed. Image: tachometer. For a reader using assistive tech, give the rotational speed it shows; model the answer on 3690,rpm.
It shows 4200,rpm
